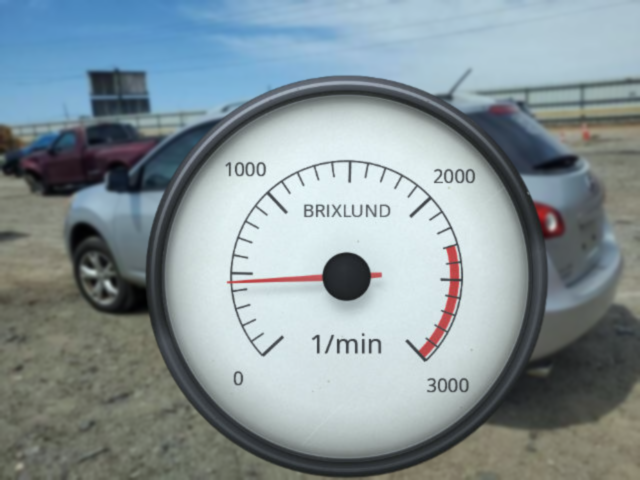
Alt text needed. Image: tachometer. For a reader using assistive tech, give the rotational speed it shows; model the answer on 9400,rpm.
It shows 450,rpm
